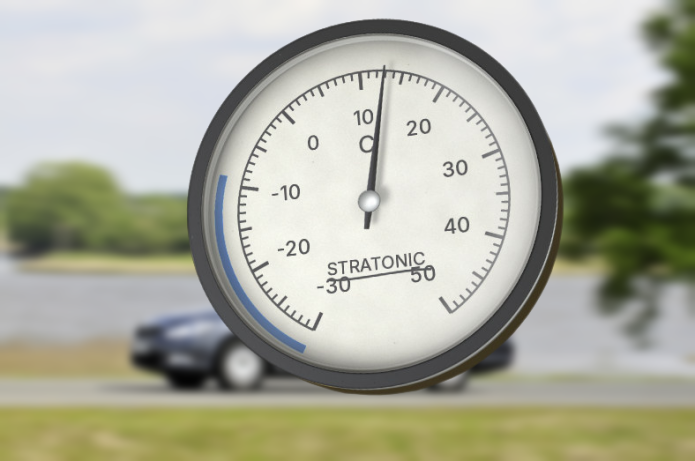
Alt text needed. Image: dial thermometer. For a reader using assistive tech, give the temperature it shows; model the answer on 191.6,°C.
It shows 13,°C
